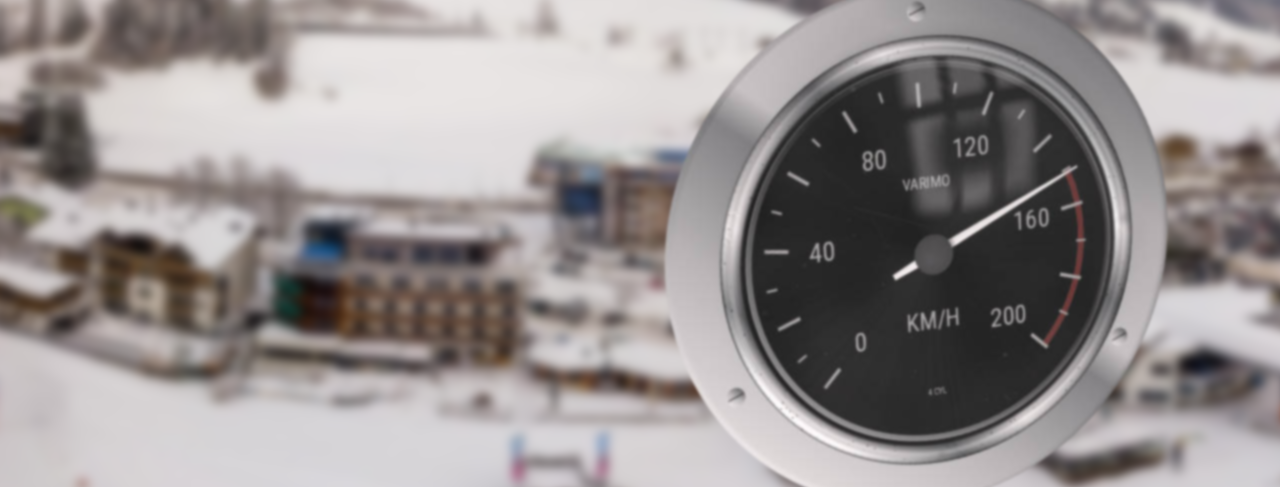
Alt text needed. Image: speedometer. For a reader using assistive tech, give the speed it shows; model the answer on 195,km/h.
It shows 150,km/h
